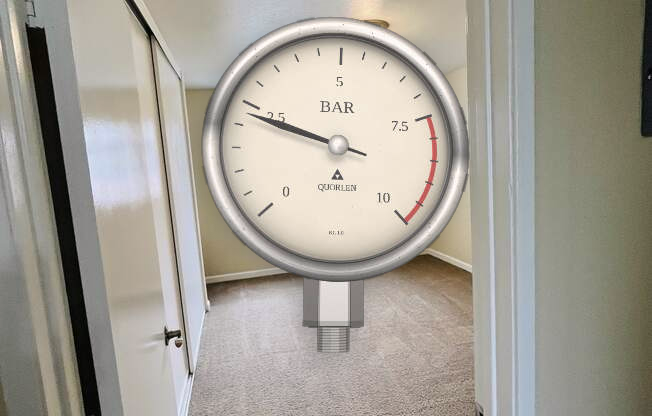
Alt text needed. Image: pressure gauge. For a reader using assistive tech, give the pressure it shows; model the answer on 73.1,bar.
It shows 2.25,bar
